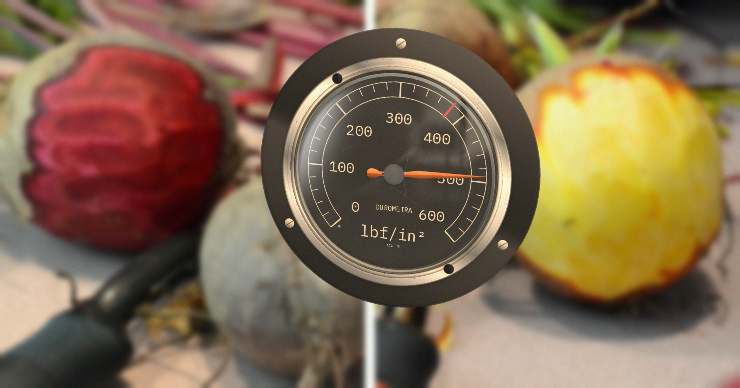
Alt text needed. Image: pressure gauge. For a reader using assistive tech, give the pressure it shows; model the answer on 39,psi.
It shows 490,psi
